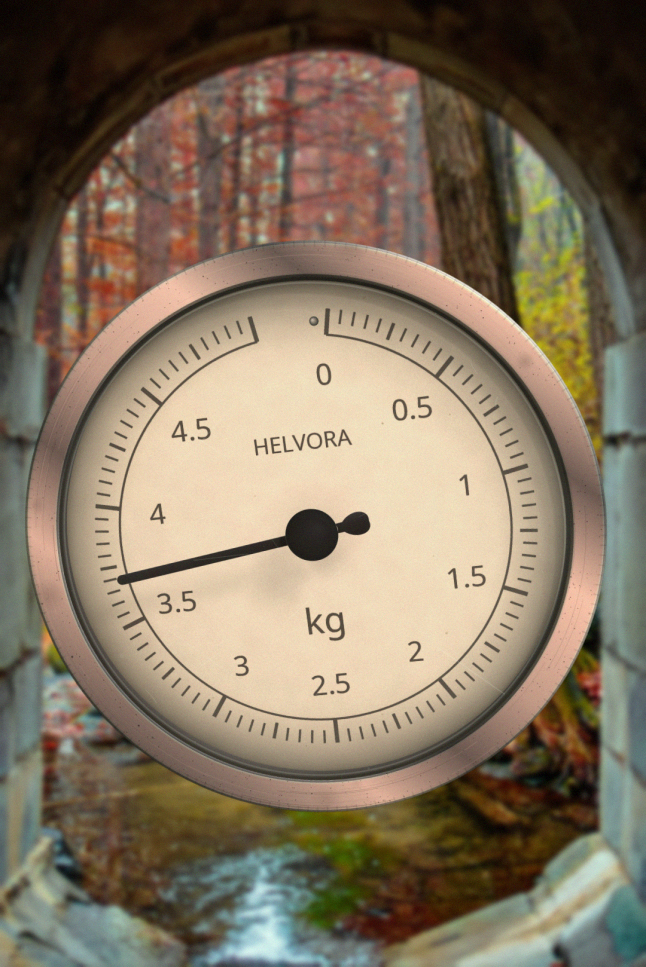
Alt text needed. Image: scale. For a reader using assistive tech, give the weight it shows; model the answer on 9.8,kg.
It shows 3.7,kg
